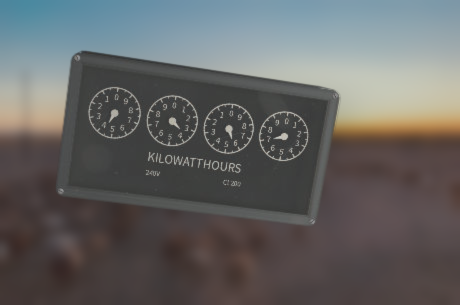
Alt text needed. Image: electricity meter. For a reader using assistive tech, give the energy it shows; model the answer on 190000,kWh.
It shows 4357,kWh
